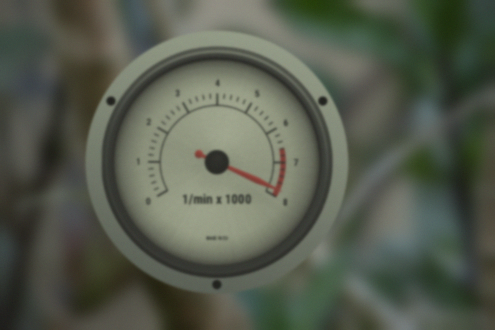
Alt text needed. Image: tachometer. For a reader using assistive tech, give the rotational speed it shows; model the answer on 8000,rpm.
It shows 7800,rpm
